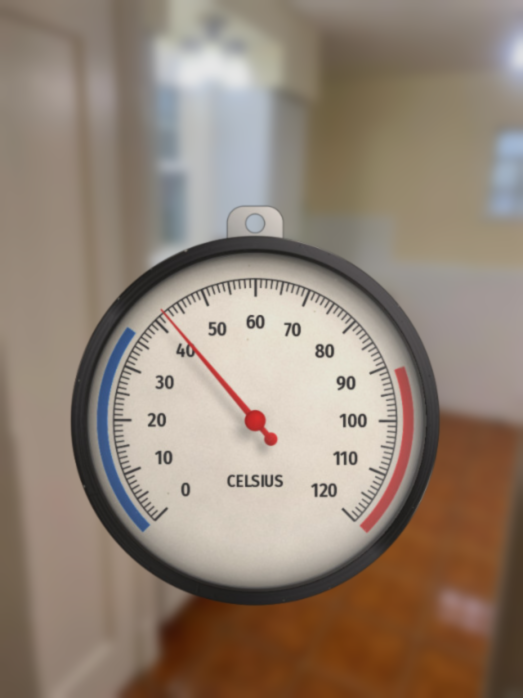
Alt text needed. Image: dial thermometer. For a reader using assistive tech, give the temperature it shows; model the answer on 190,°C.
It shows 42,°C
